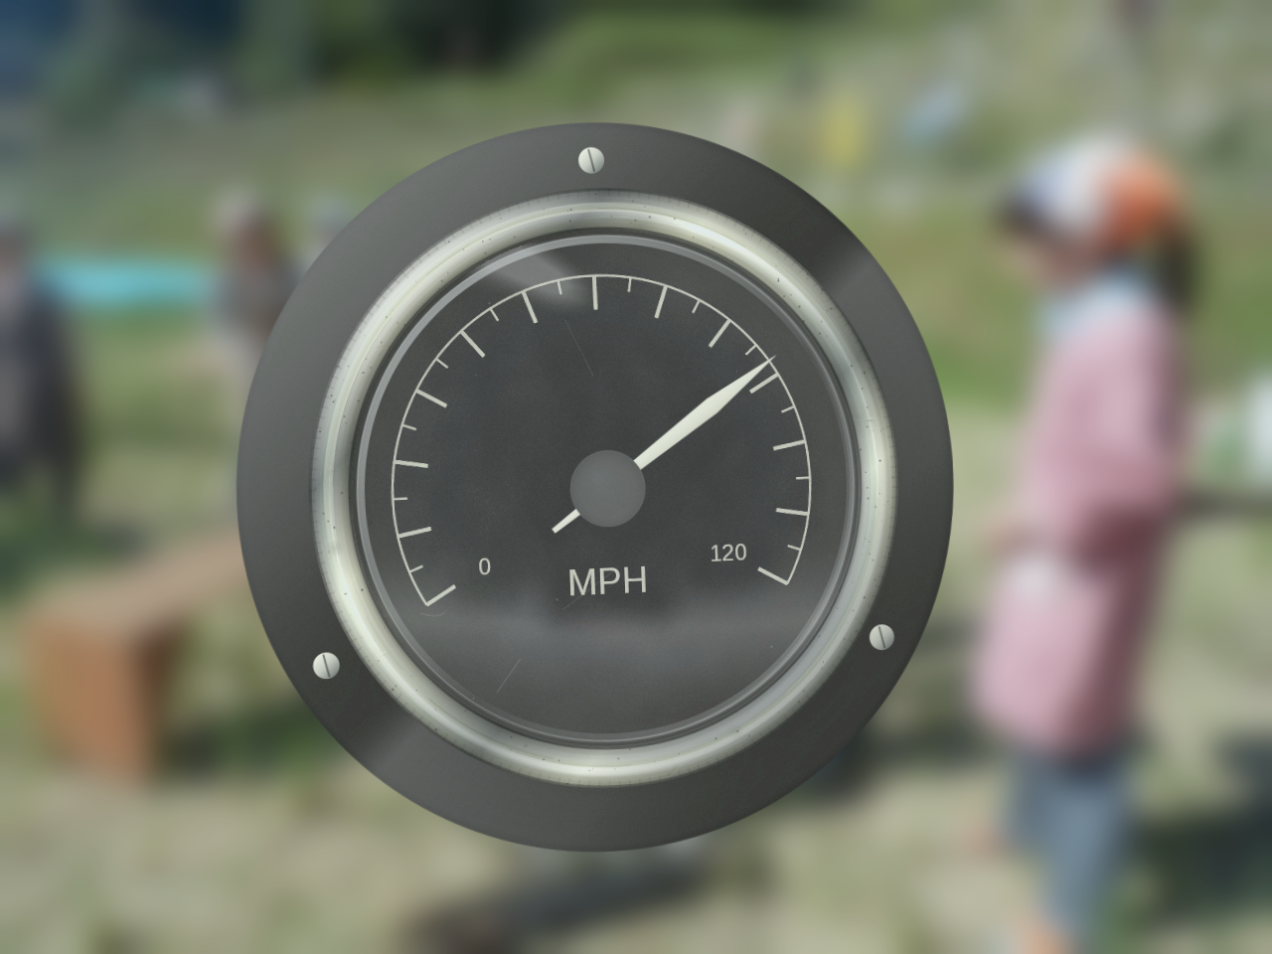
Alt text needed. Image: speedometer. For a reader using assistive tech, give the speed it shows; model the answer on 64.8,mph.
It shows 87.5,mph
